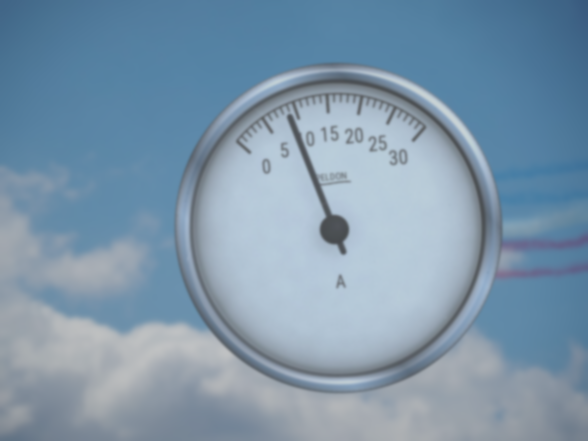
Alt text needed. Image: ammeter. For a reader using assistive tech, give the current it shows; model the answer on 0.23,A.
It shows 9,A
